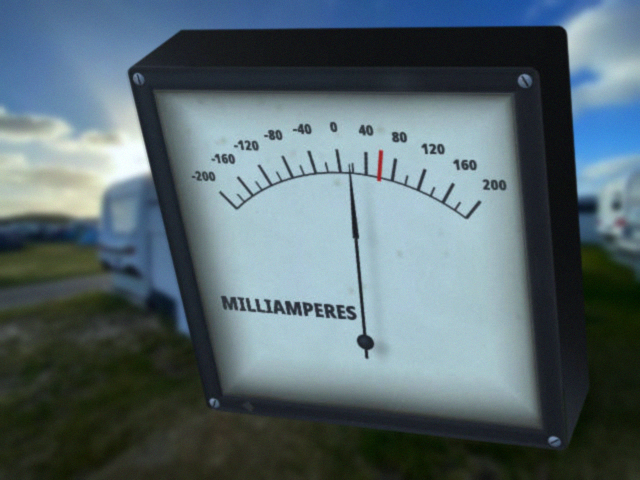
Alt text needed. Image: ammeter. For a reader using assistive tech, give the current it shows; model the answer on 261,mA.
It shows 20,mA
